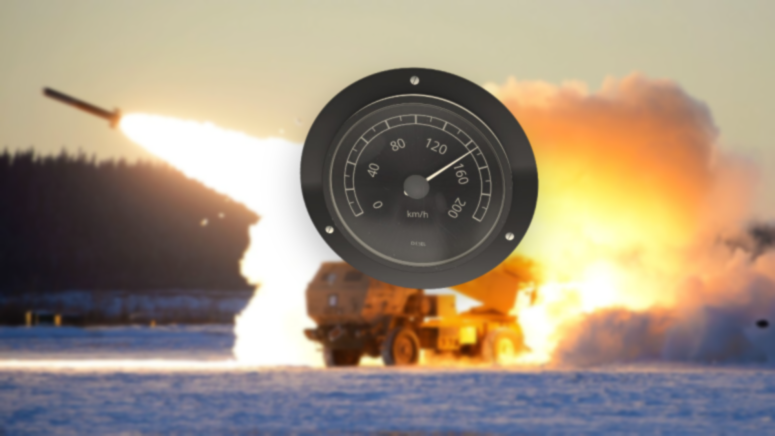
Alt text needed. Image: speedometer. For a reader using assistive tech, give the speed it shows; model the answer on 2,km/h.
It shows 145,km/h
